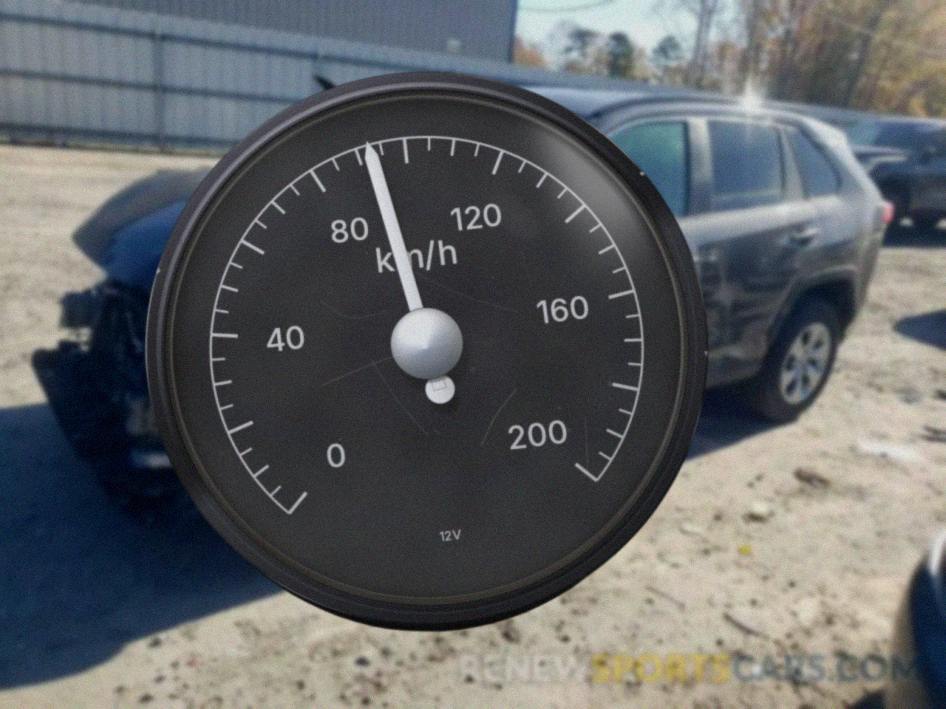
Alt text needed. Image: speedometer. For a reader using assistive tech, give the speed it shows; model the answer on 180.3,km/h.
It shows 92.5,km/h
